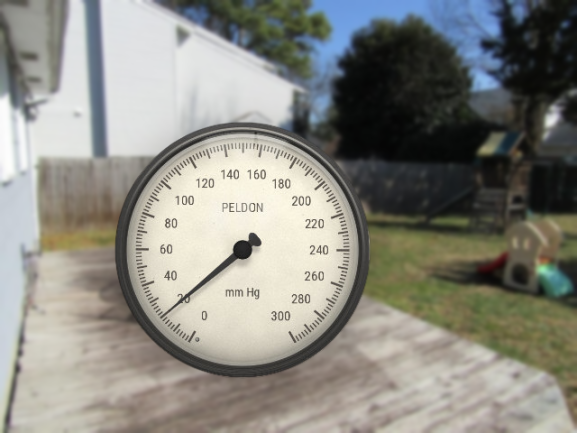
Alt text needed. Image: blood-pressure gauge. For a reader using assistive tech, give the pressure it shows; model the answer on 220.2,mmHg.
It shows 20,mmHg
